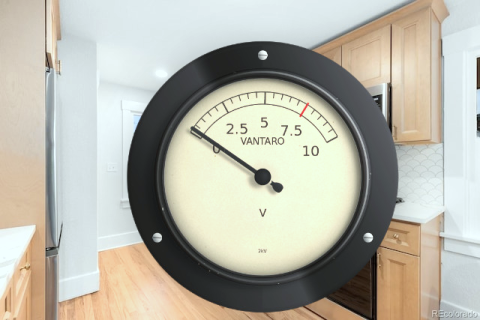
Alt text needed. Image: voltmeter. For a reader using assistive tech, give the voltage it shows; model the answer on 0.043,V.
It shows 0.25,V
